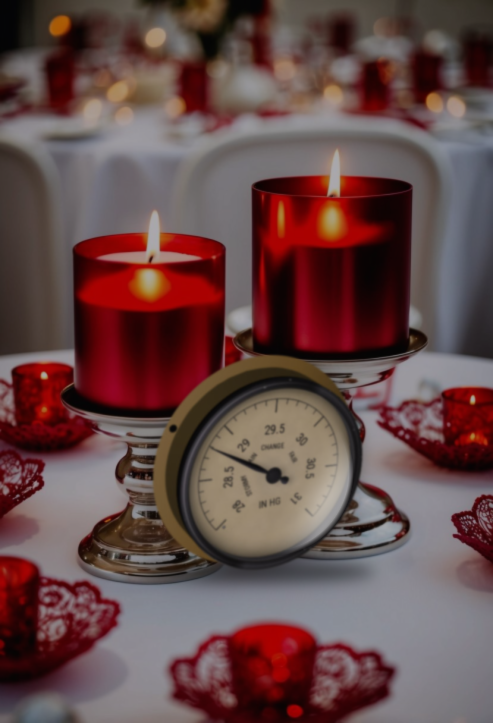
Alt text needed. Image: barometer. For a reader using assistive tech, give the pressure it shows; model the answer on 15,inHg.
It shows 28.8,inHg
